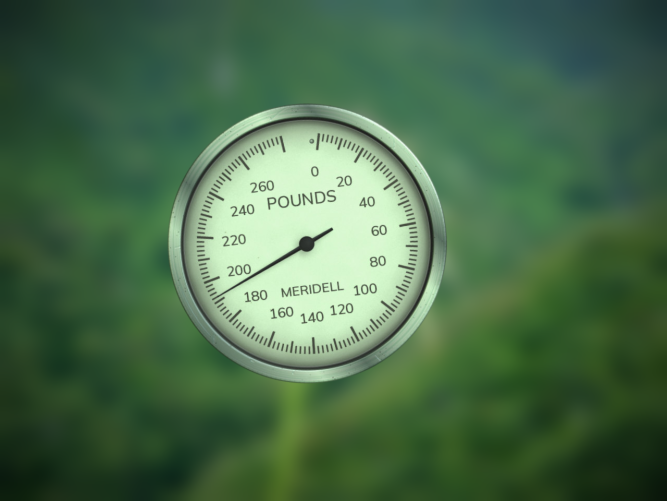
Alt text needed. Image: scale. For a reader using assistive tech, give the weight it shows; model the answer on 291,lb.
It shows 192,lb
